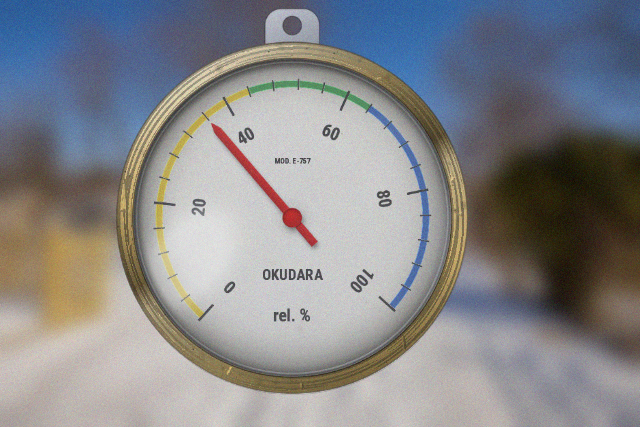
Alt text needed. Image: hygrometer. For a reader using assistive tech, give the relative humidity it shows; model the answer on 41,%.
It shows 36,%
